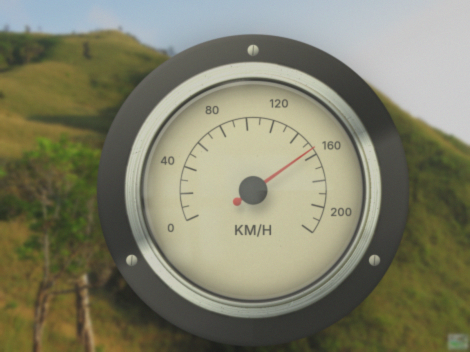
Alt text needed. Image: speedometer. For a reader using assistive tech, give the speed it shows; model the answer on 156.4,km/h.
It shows 155,km/h
